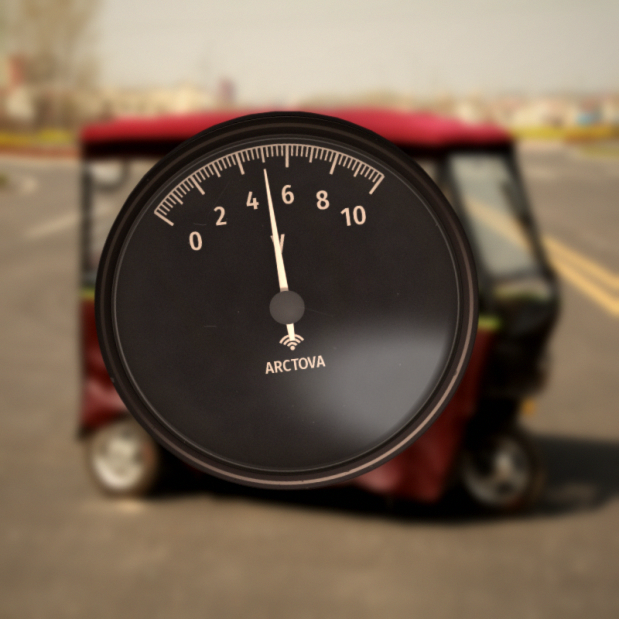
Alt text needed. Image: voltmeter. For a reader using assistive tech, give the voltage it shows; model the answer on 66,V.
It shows 5,V
